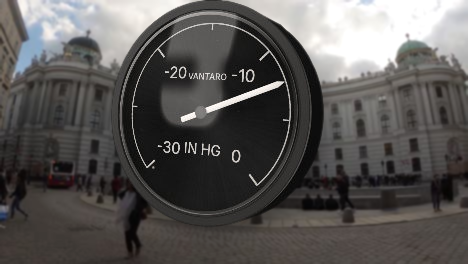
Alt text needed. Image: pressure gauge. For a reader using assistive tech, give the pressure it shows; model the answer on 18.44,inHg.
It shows -7.5,inHg
